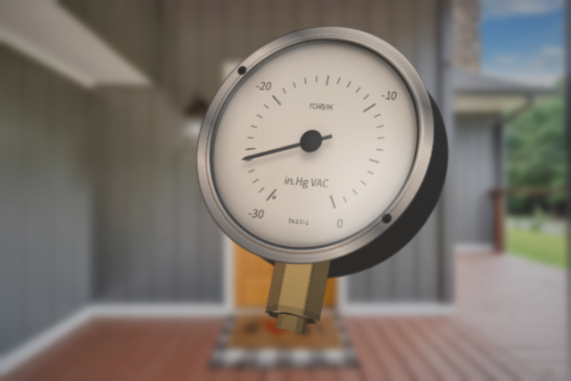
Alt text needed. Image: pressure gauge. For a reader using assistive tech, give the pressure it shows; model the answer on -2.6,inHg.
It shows -26,inHg
